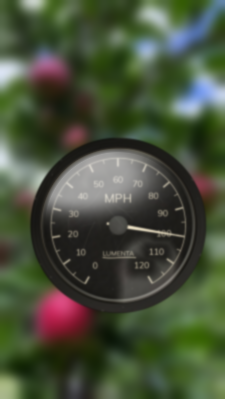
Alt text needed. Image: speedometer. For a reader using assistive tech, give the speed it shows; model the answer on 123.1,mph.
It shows 100,mph
